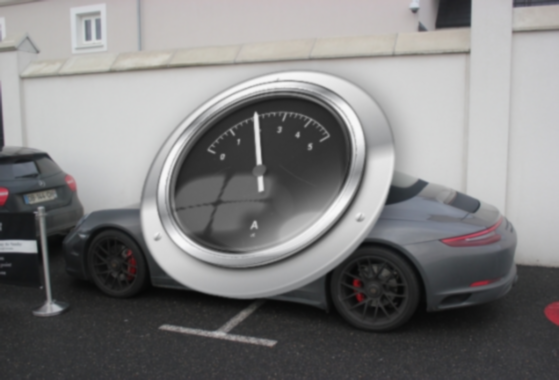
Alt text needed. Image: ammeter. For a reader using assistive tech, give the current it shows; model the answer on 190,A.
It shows 2,A
